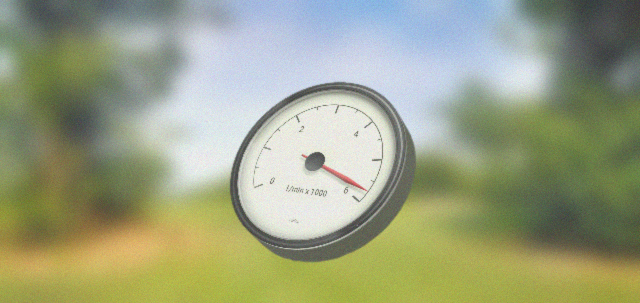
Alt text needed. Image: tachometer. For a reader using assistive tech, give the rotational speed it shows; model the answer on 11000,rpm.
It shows 5750,rpm
